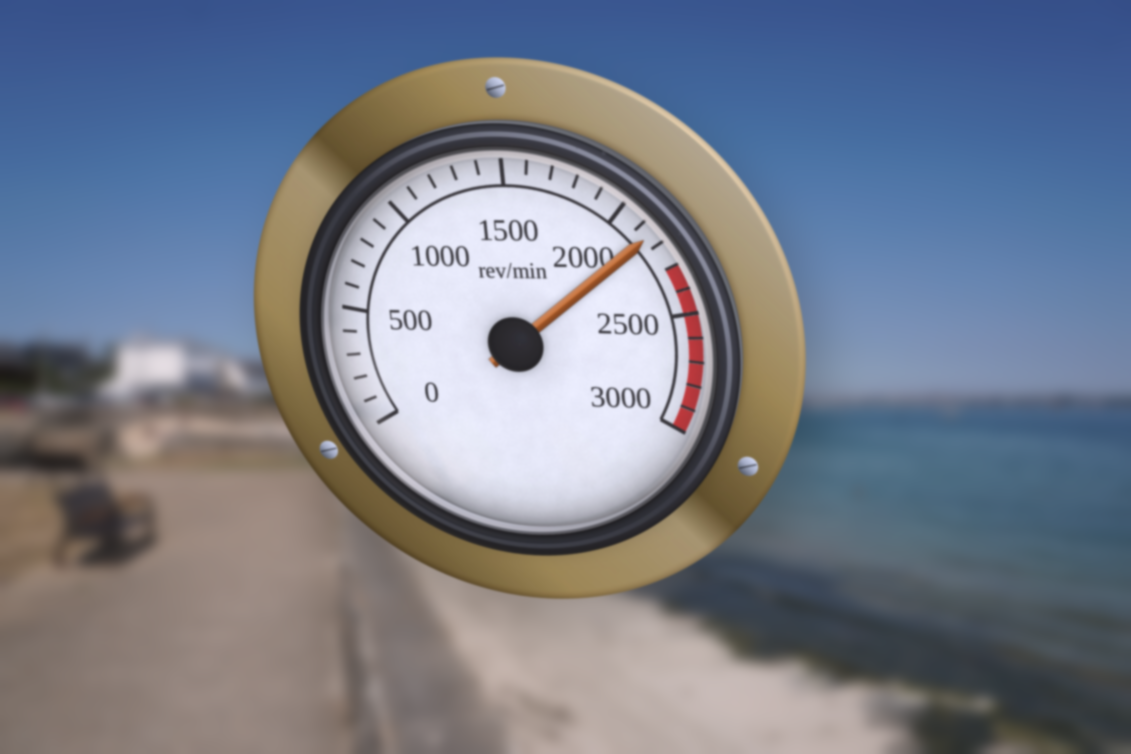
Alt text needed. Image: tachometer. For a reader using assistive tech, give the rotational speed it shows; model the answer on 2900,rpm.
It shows 2150,rpm
